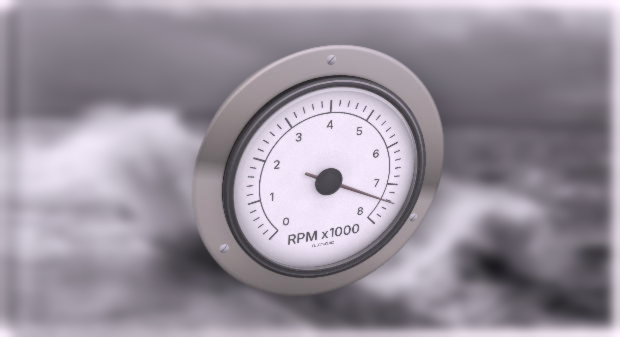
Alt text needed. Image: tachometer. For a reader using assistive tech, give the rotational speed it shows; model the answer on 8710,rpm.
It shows 7400,rpm
